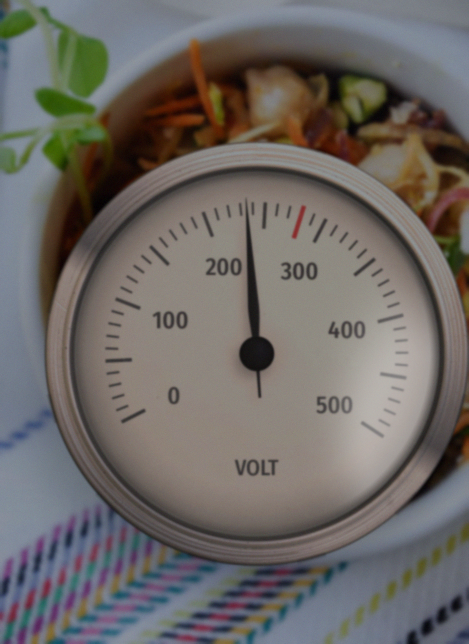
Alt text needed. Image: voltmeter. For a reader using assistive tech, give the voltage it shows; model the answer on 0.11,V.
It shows 235,V
